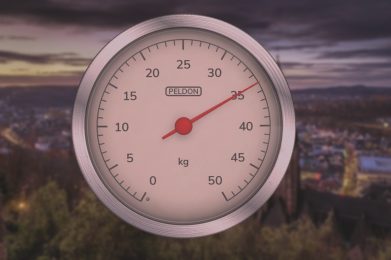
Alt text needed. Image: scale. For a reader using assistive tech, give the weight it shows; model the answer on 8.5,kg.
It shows 35,kg
